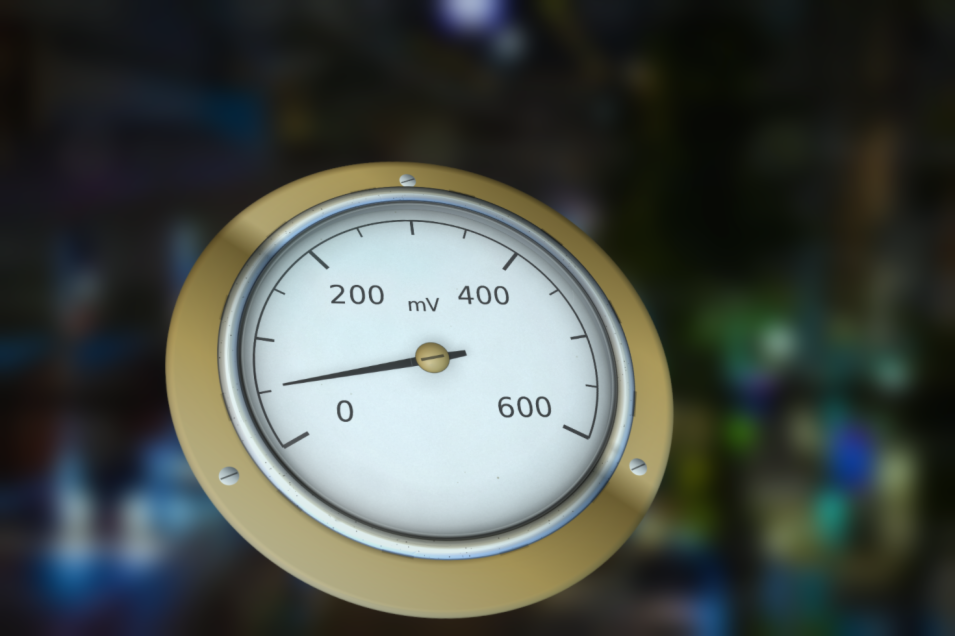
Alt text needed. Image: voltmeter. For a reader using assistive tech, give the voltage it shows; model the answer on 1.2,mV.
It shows 50,mV
